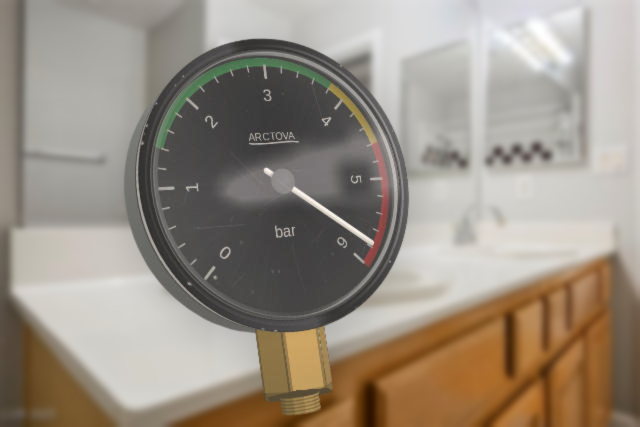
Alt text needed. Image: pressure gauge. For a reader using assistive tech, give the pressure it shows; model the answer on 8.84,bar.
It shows 5.8,bar
